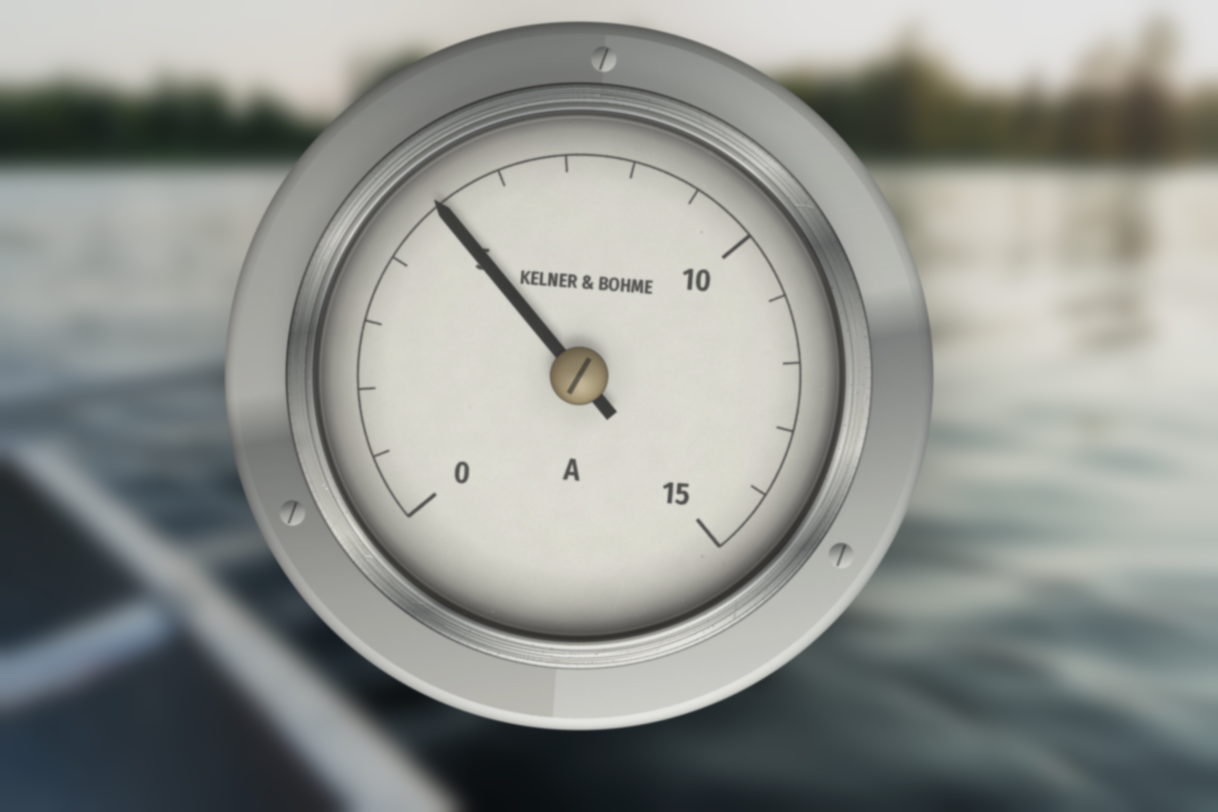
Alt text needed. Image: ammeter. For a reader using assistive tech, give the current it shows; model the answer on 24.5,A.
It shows 5,A
